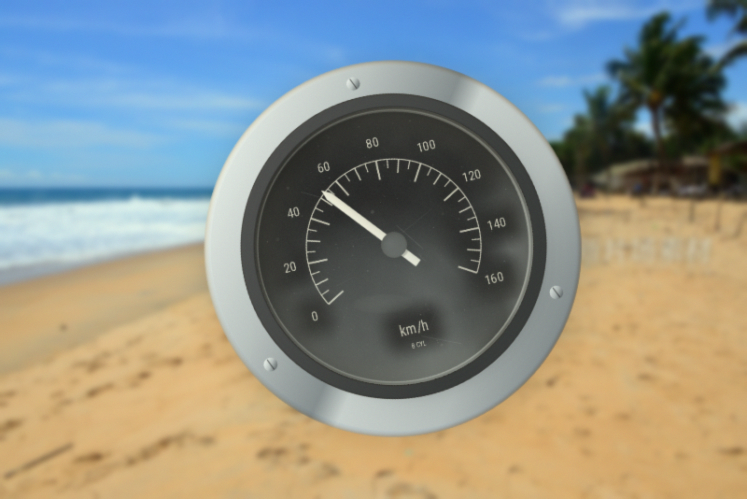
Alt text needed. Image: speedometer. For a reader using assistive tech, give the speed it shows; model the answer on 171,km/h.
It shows 52.5,km/h
